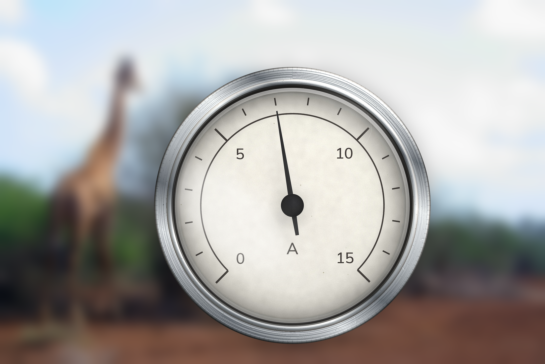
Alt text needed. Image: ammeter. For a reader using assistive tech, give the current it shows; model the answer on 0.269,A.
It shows 7,A
